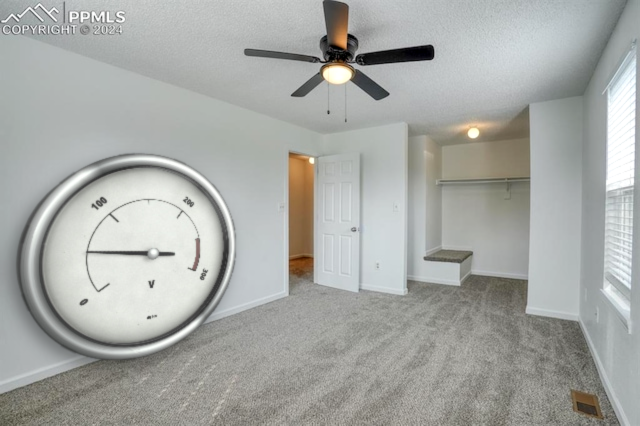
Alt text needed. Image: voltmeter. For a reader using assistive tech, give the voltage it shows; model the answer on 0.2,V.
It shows 50,V
